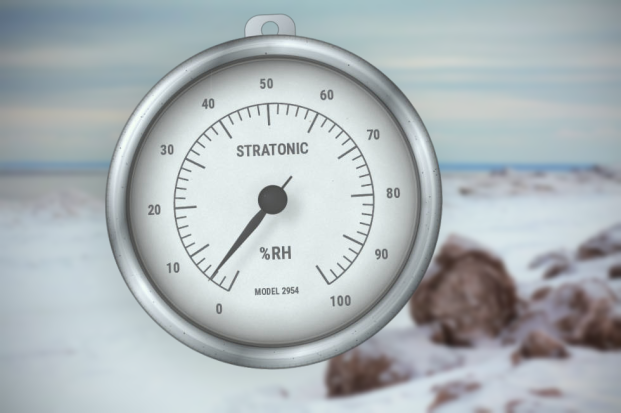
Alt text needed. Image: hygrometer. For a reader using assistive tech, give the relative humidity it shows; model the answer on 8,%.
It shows 4,%
